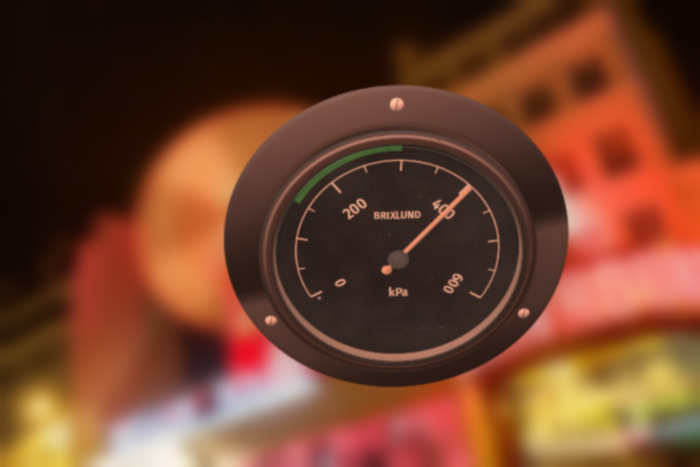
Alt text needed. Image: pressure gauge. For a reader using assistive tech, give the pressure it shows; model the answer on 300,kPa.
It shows 400,kPa
